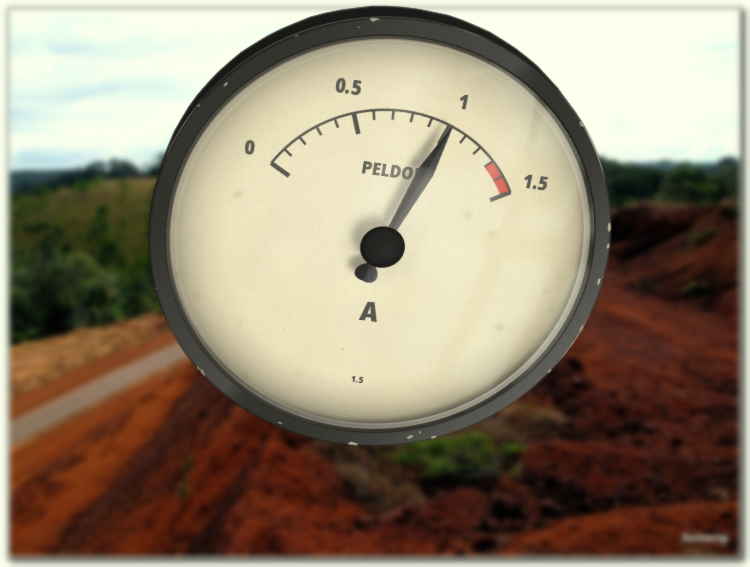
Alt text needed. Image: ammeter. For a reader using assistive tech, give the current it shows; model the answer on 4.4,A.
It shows 1,A
